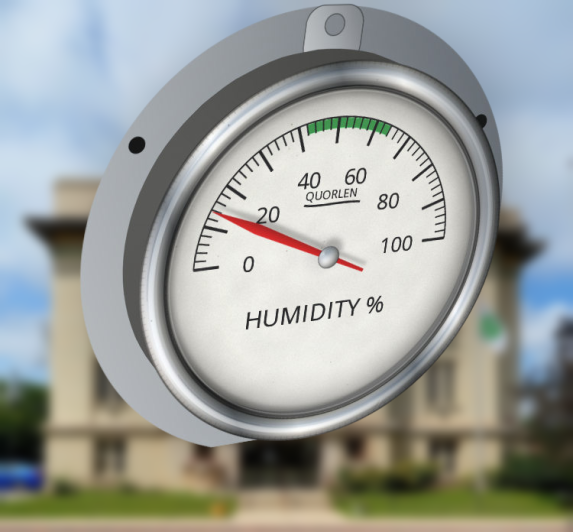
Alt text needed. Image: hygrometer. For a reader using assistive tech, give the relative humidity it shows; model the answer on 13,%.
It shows 14,%
